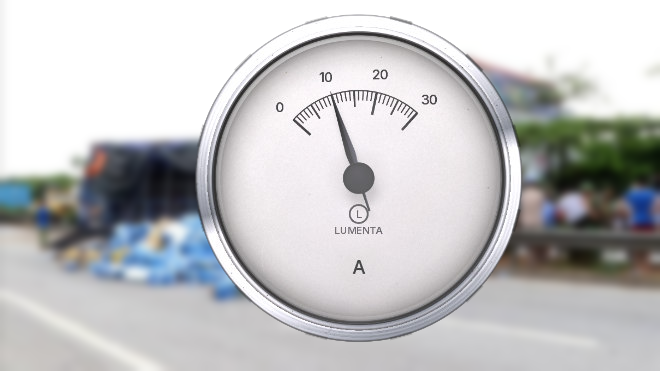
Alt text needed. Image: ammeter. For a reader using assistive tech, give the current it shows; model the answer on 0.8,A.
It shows 10,A
